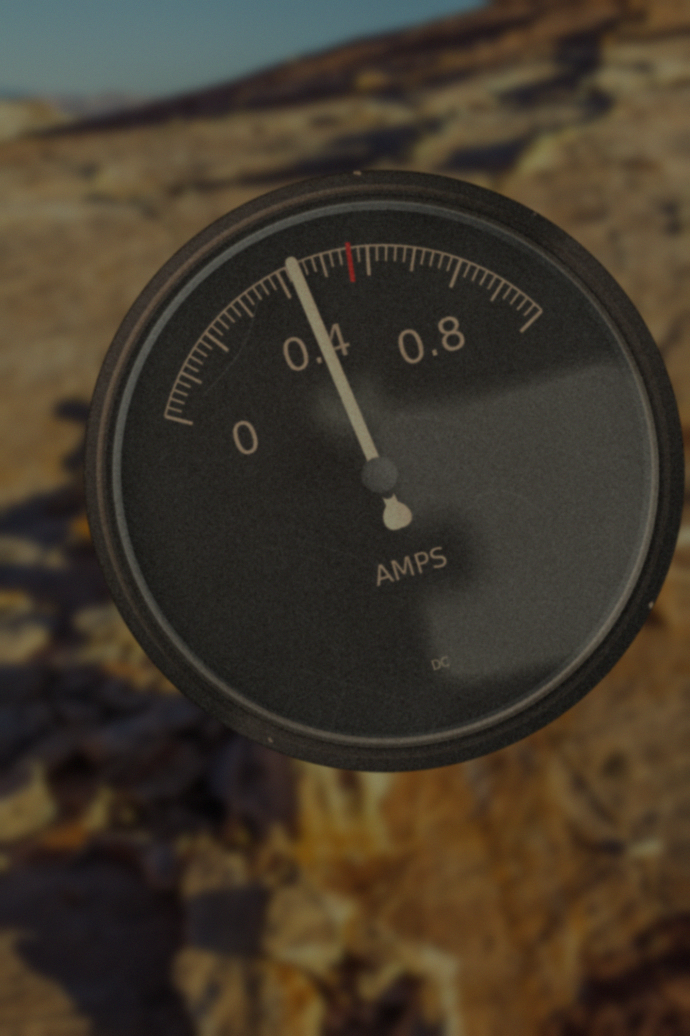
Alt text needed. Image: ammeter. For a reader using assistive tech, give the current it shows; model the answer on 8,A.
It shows 0.44,A
